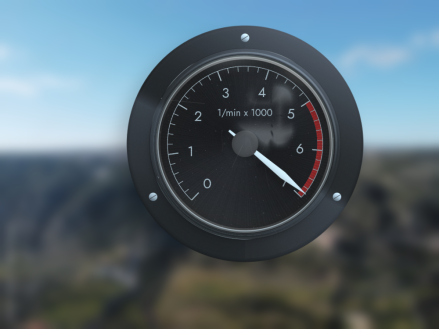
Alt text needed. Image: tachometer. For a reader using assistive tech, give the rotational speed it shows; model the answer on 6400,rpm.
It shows 6900,rpm
